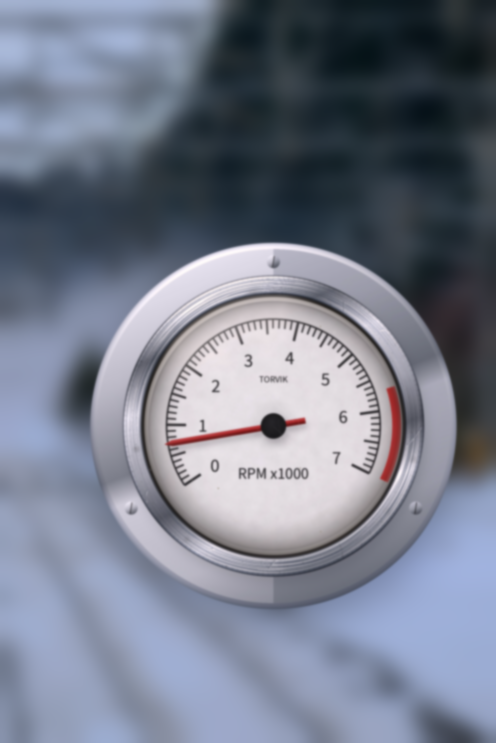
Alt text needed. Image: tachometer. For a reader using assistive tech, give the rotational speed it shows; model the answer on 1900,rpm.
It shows 700,rpm
